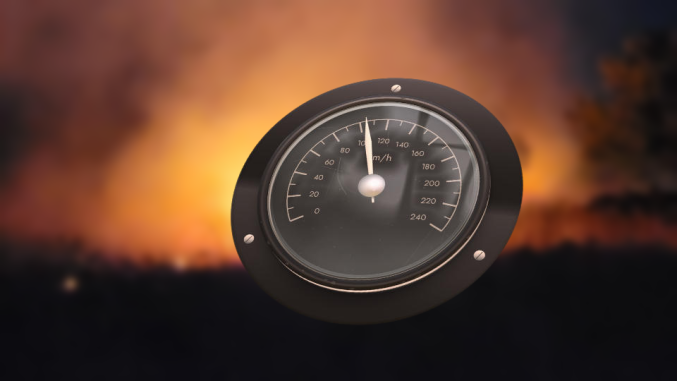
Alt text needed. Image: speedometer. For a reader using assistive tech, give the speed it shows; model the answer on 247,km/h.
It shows 105,km/h
